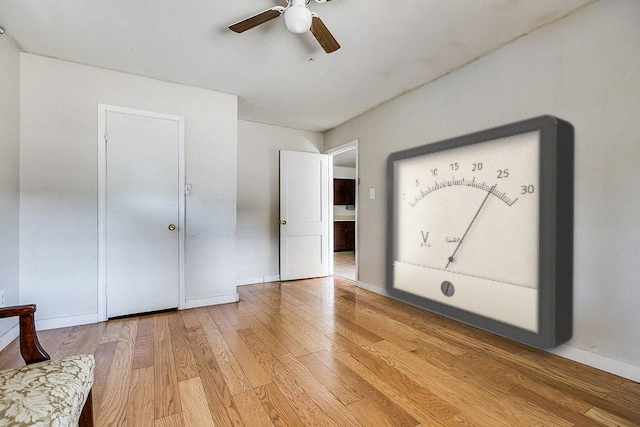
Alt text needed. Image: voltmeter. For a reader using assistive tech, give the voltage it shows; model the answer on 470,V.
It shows 25,V
